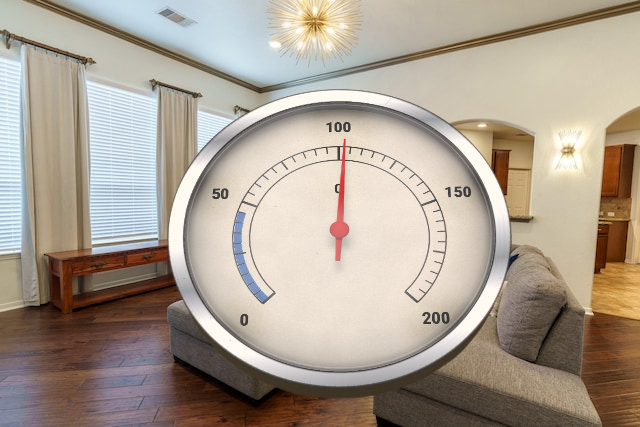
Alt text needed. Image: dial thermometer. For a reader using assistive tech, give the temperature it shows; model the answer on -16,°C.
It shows 102.5,°C
